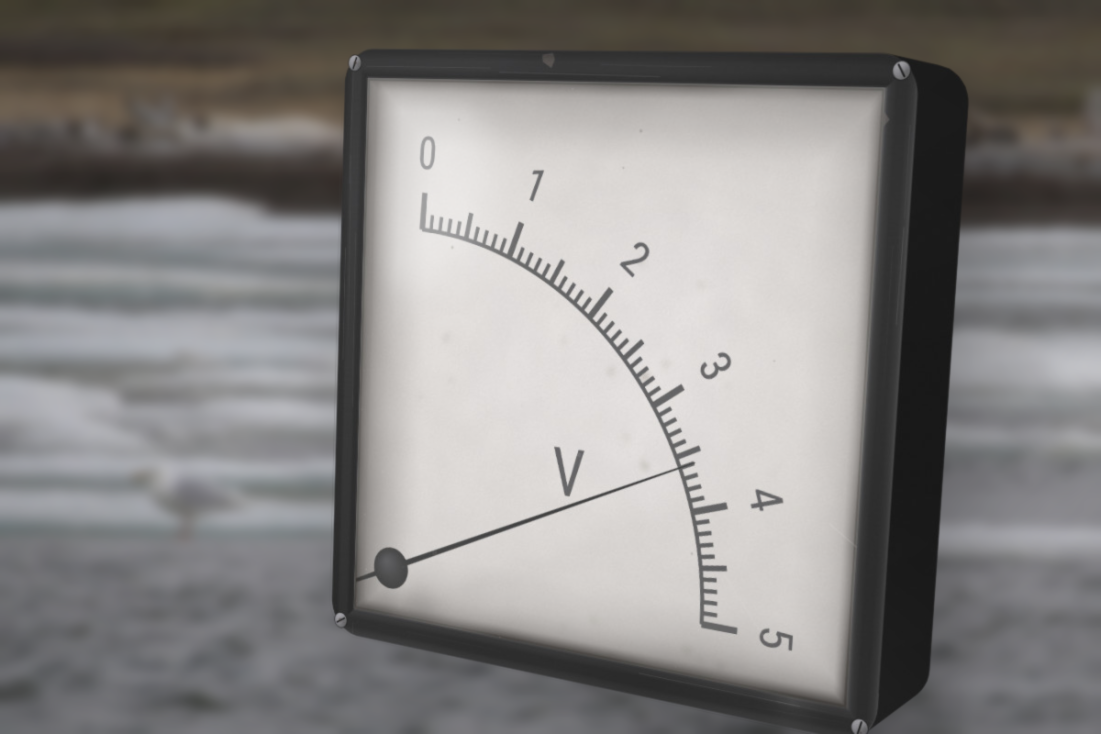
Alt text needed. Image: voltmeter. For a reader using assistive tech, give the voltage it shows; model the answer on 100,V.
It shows 3.6,V
